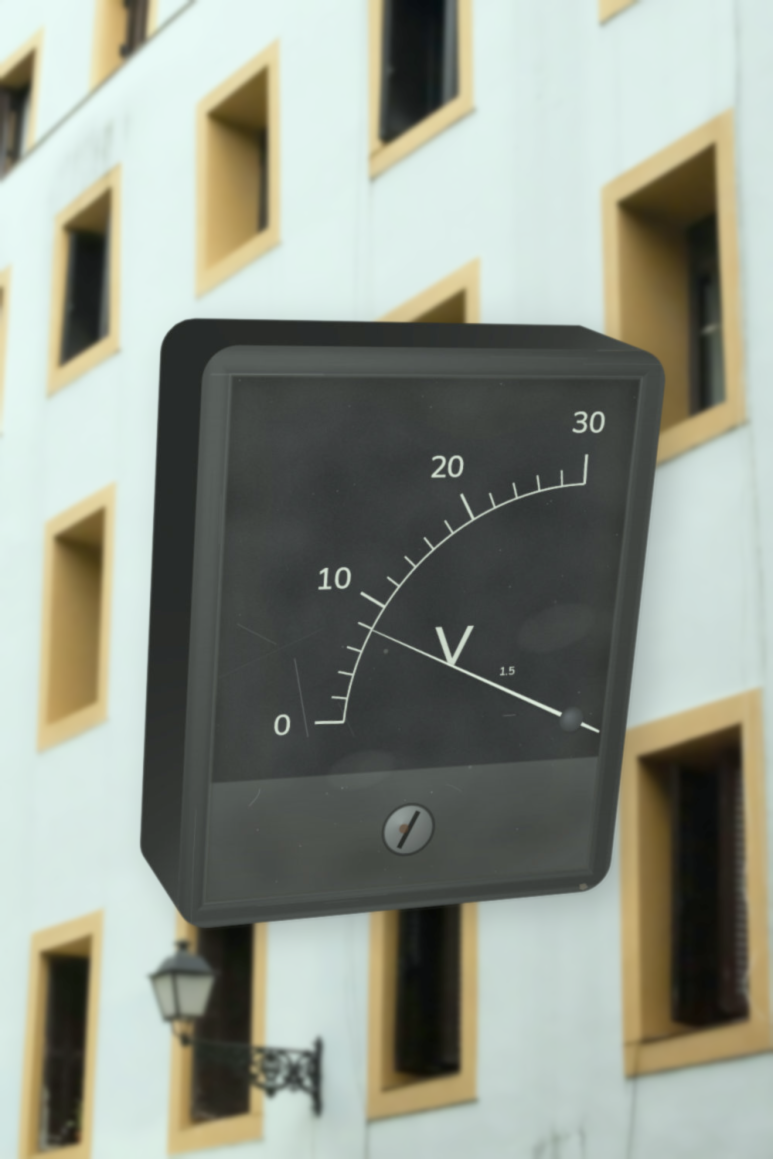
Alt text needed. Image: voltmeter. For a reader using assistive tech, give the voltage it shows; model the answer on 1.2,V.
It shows 8,V
